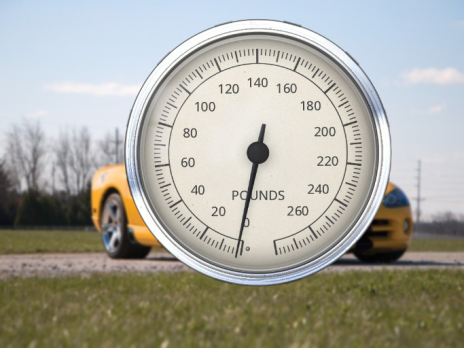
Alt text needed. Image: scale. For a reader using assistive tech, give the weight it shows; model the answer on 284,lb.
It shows 2,lb
